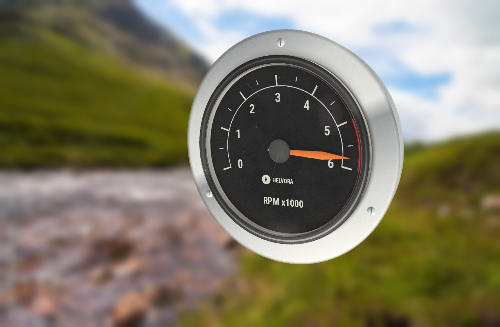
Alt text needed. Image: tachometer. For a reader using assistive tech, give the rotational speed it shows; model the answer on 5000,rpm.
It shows 5750,rpm
